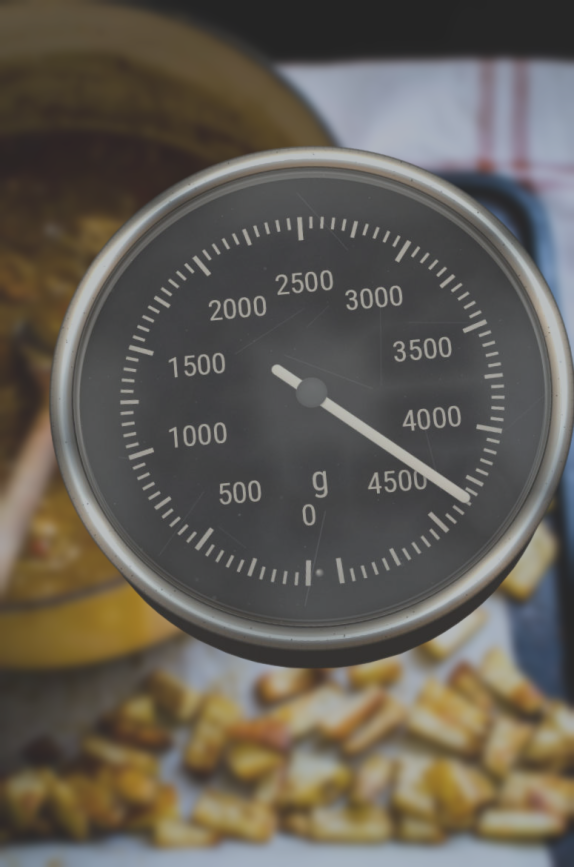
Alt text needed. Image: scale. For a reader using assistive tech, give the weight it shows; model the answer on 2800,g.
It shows 4350,g
